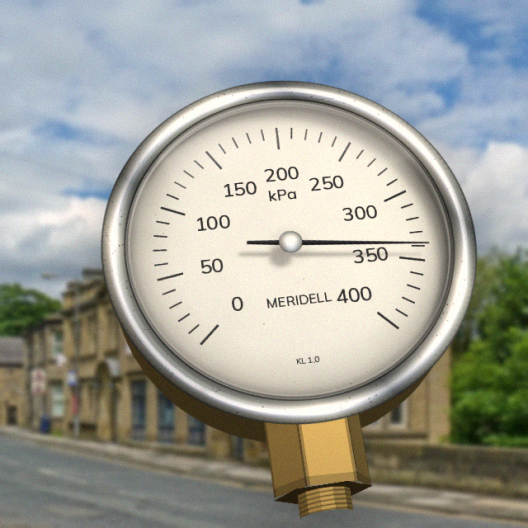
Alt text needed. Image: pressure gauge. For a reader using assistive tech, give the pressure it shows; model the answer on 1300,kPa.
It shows 340,kPa
